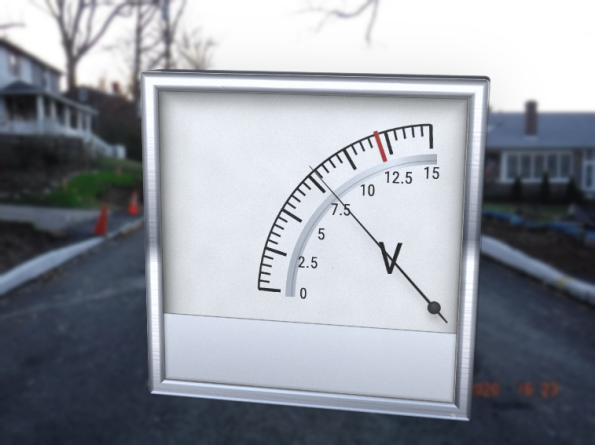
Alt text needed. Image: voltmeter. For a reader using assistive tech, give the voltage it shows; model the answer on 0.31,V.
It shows 8,V
